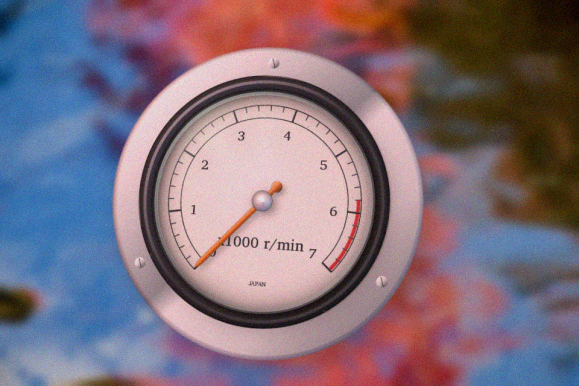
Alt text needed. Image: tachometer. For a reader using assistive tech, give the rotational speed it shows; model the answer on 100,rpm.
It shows 0,rpm
